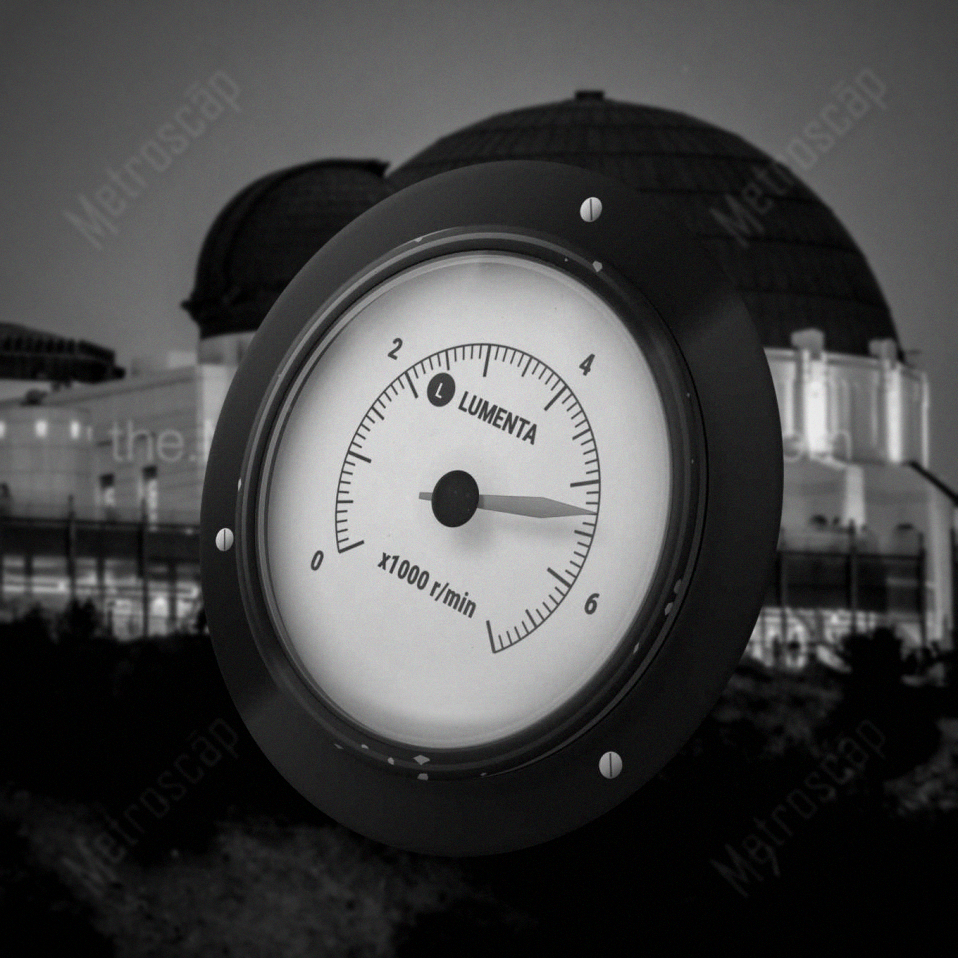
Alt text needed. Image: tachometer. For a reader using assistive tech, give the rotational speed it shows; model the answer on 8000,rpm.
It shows 5300,rpm
